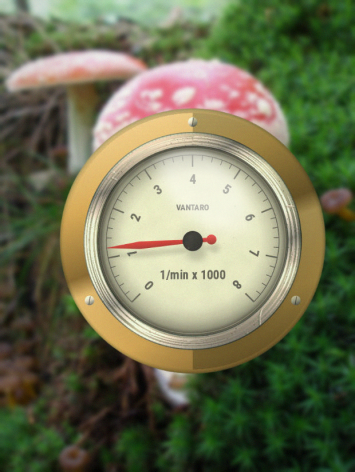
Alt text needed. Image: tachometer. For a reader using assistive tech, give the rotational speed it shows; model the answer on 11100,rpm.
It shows 1200,rpm
